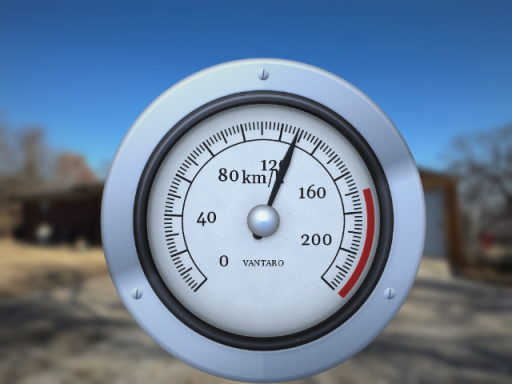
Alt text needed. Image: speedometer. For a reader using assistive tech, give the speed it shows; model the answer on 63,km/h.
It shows 128,km/h
